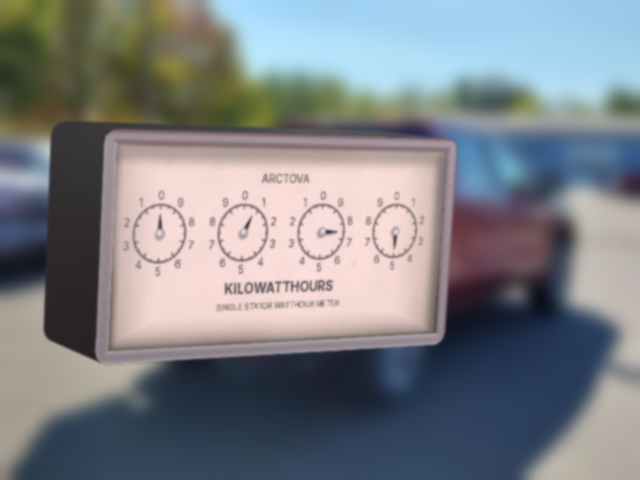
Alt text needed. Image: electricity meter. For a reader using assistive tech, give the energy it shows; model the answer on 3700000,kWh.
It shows 75,kWh
